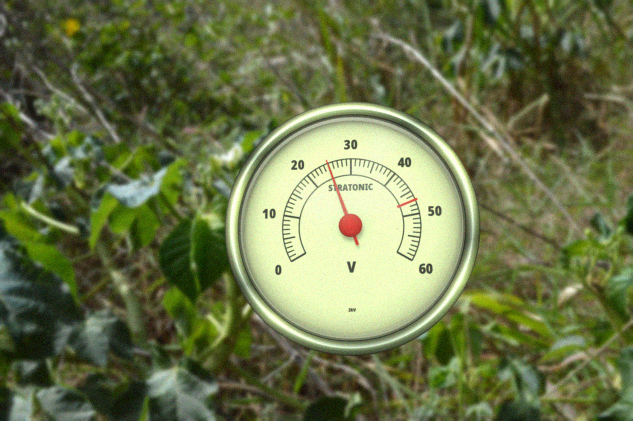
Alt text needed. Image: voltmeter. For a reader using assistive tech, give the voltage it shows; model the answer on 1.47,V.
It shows 25,V
